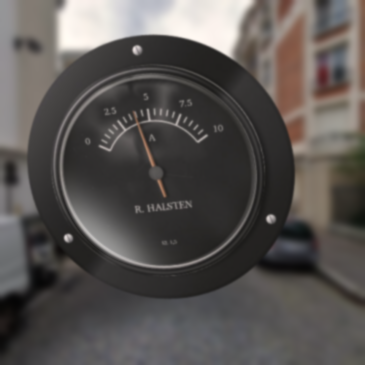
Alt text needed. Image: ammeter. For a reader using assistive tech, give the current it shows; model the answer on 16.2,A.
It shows 4,A
